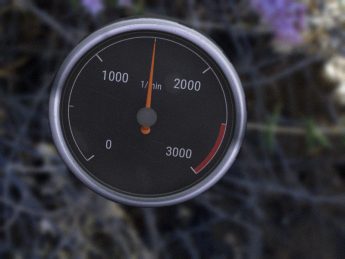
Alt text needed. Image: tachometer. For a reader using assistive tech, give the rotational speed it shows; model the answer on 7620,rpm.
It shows 1500,rpm
